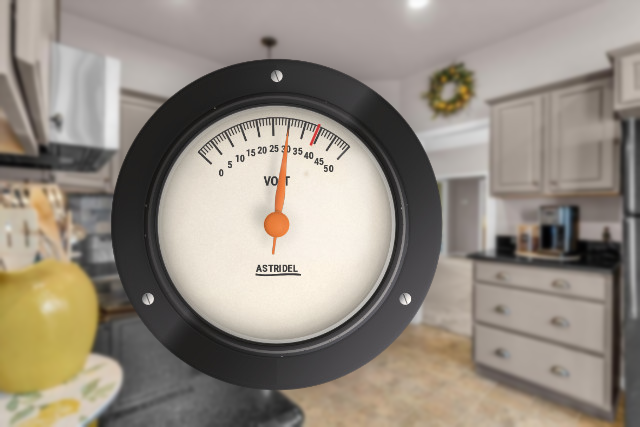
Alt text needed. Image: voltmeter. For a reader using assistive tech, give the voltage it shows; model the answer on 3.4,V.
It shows 30,V
